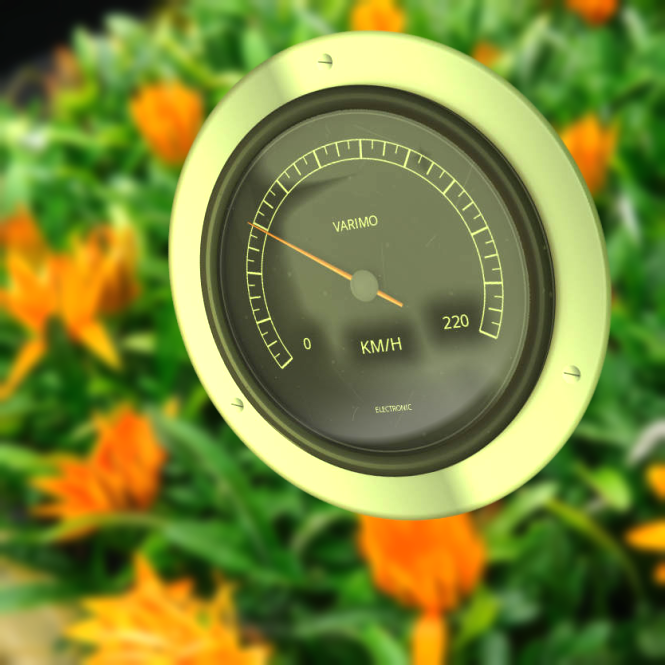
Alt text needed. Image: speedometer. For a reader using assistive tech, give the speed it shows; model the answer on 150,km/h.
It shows 60,km/h
